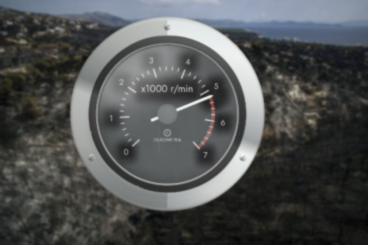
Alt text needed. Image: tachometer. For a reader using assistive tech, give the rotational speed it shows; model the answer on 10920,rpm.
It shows 5200,rpm
